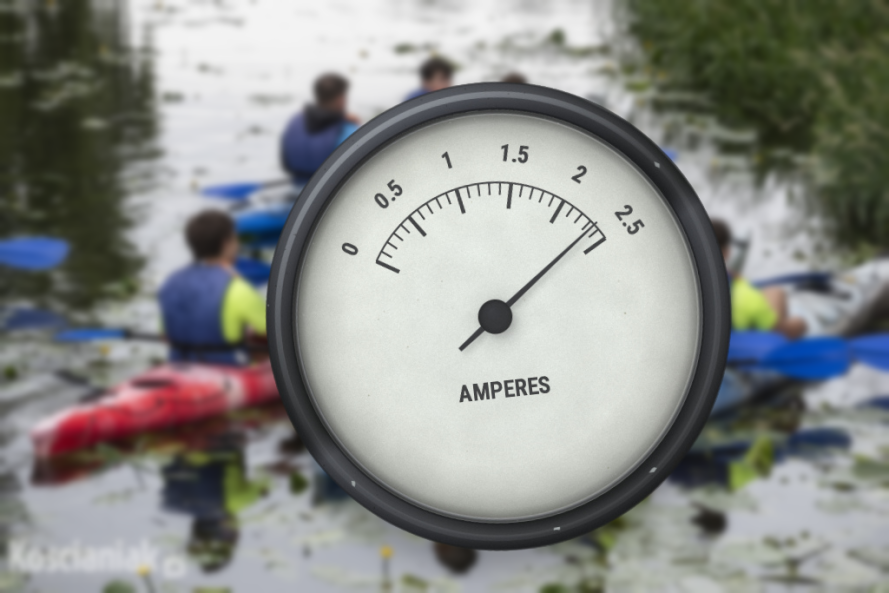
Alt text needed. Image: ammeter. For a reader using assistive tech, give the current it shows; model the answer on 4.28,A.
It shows 2.35,A
